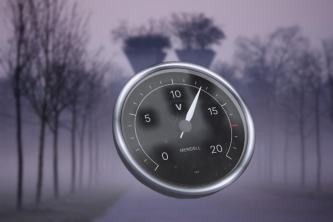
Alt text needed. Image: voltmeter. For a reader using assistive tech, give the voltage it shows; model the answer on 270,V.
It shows 12.5,V
